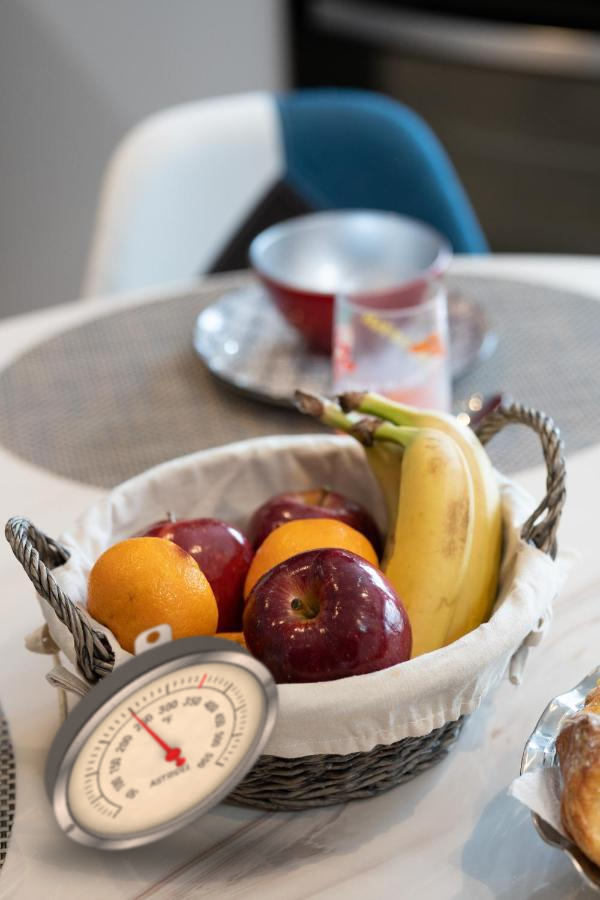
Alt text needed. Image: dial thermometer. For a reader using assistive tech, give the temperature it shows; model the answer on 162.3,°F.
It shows 250,°F
